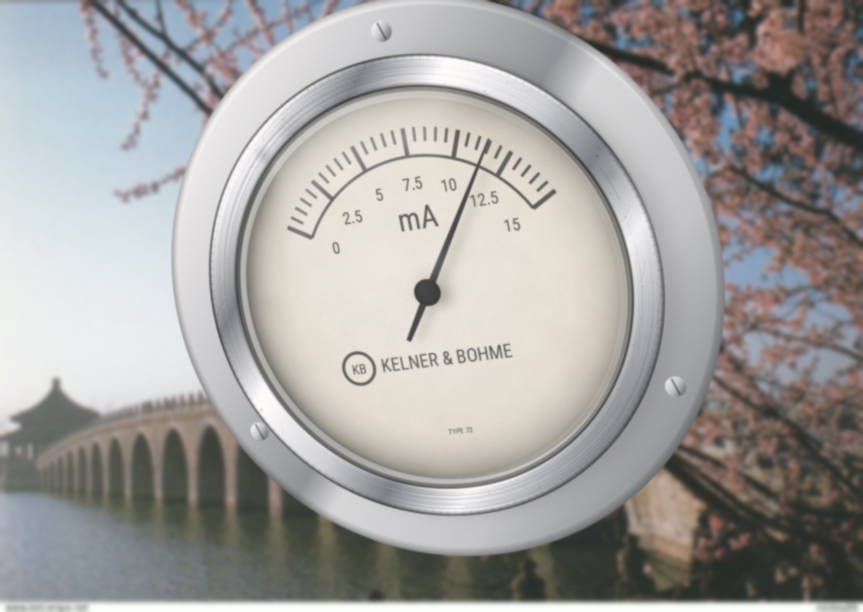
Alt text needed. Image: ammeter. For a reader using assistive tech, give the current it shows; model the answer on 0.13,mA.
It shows 11.5,mA
